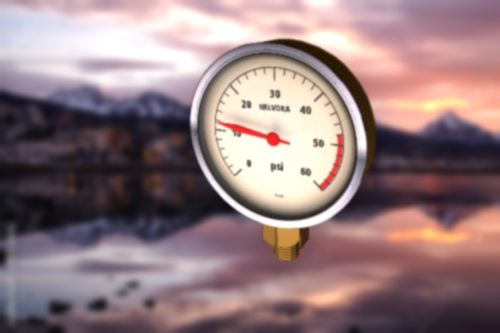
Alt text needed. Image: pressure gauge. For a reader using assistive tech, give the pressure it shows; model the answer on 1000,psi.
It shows 12,psi
